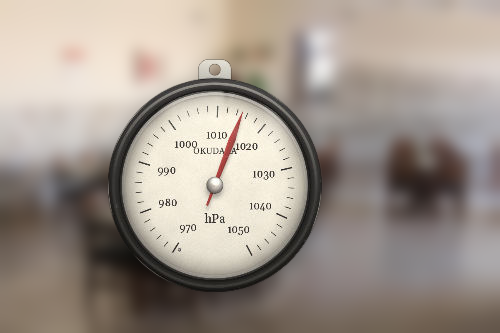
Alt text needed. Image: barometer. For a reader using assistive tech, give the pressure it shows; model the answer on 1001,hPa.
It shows 1015,hPa
